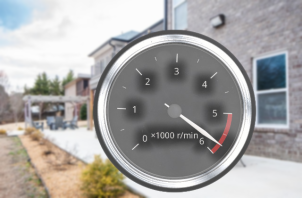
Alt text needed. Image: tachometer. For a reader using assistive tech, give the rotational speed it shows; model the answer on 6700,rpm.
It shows 5750,rpm
